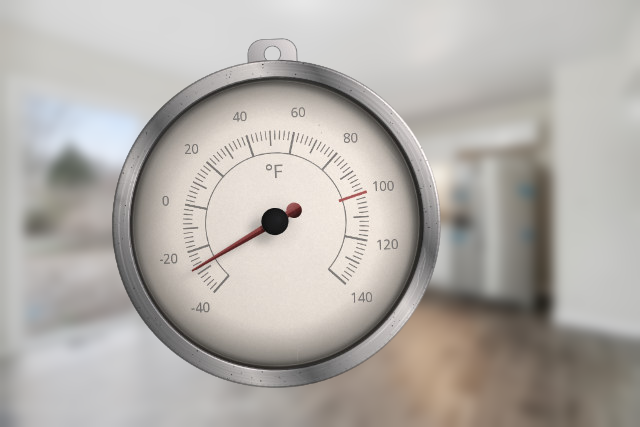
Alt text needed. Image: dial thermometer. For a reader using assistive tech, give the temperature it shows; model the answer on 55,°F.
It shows -28,°F
